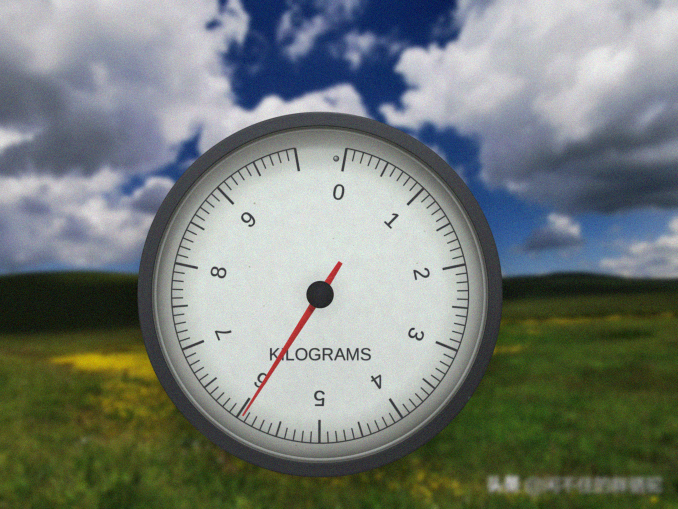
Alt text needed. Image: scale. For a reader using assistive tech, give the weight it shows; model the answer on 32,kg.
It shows 5.95,kg
